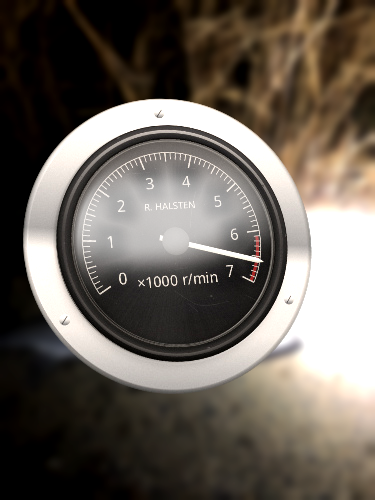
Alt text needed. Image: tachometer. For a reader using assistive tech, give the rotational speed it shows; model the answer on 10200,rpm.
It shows 6600,rpm
